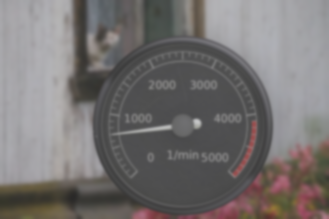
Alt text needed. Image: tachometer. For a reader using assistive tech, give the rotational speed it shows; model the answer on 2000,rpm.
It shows 700,rpm
